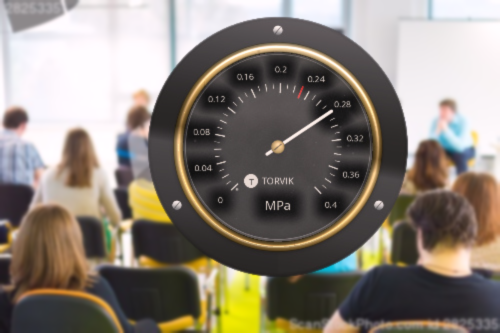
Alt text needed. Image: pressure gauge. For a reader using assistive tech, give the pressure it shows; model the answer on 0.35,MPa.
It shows 0.28,MPa
